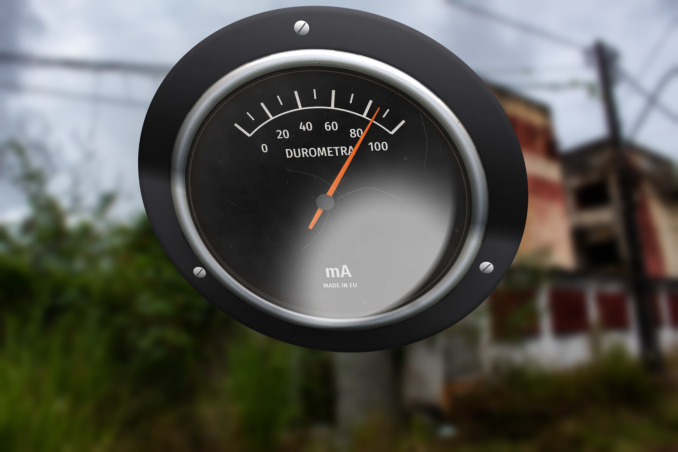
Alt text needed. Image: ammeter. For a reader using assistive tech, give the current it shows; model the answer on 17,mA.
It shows 85,mA
